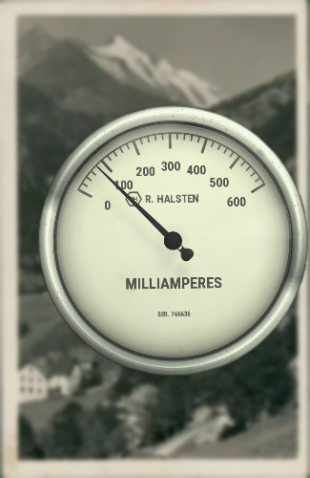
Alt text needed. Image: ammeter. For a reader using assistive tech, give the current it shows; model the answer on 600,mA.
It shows 80,mA
